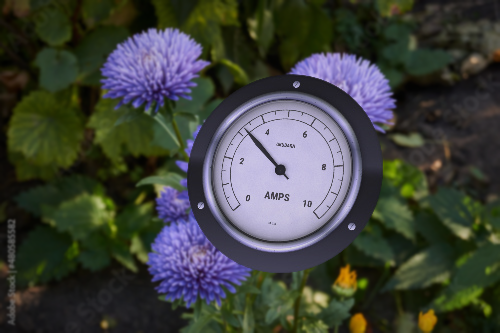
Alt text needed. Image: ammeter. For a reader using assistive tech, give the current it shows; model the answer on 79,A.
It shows 3.25,A
